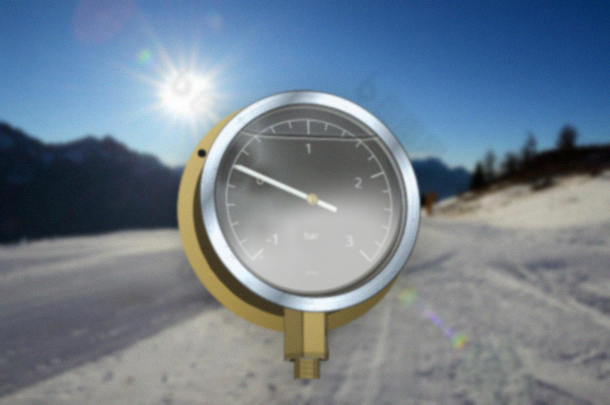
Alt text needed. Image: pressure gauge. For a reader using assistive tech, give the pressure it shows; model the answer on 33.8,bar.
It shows 0,bar
